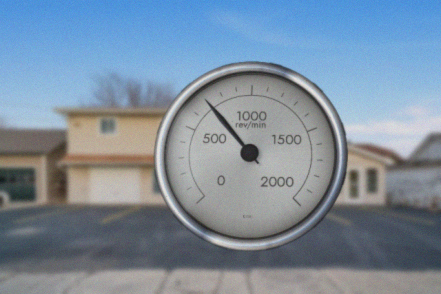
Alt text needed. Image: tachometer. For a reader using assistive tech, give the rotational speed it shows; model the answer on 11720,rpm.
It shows 700,rpm
